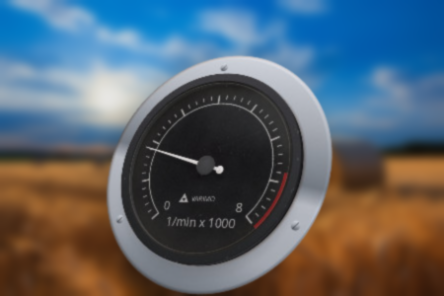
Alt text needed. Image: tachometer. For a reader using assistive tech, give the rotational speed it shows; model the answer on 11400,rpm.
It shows 1800,rpm
